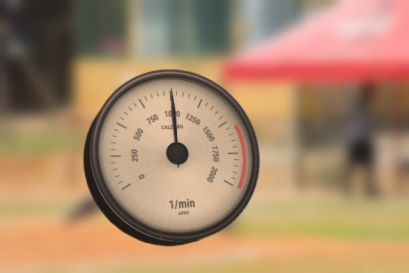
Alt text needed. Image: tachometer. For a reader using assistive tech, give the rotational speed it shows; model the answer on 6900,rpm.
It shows 1000,rpm
